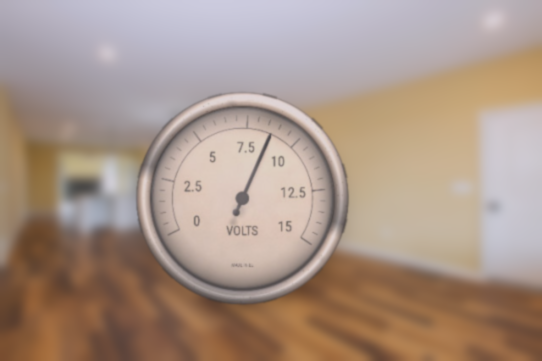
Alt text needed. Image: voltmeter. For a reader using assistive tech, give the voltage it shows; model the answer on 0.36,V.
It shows 8.75,V
